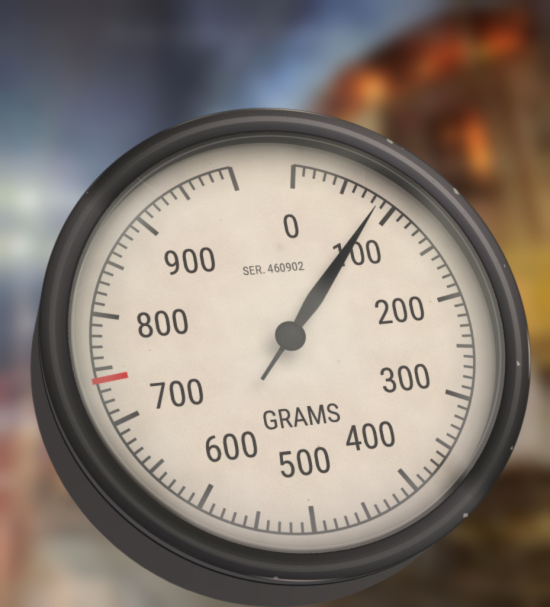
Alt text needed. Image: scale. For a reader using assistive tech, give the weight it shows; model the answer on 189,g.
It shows 85,g
